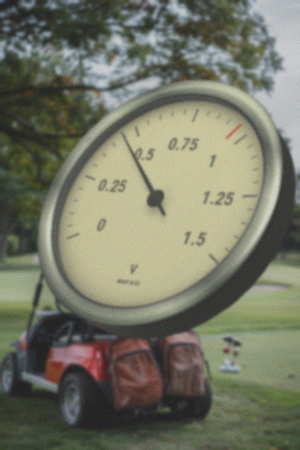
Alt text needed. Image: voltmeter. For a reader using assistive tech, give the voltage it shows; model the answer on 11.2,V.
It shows 0.45,V
